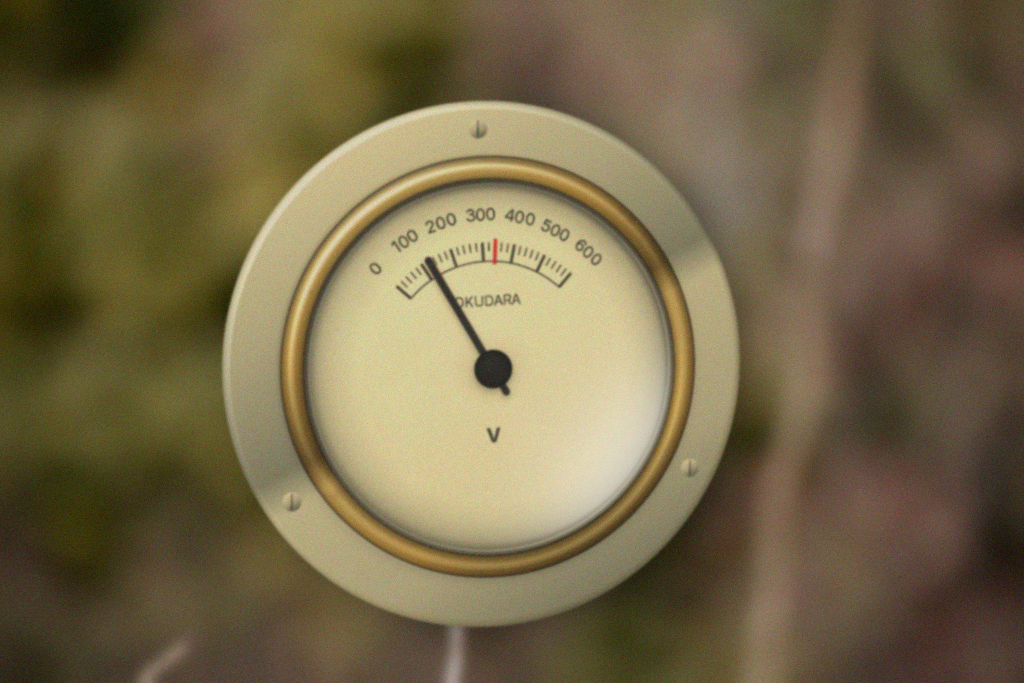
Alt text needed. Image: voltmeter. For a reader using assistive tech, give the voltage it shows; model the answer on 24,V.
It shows 120,V
